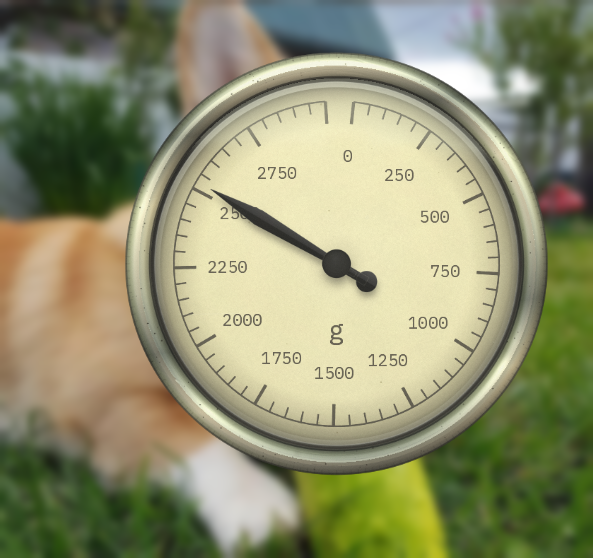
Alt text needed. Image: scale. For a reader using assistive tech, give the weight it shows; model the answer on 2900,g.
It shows 2525,g
